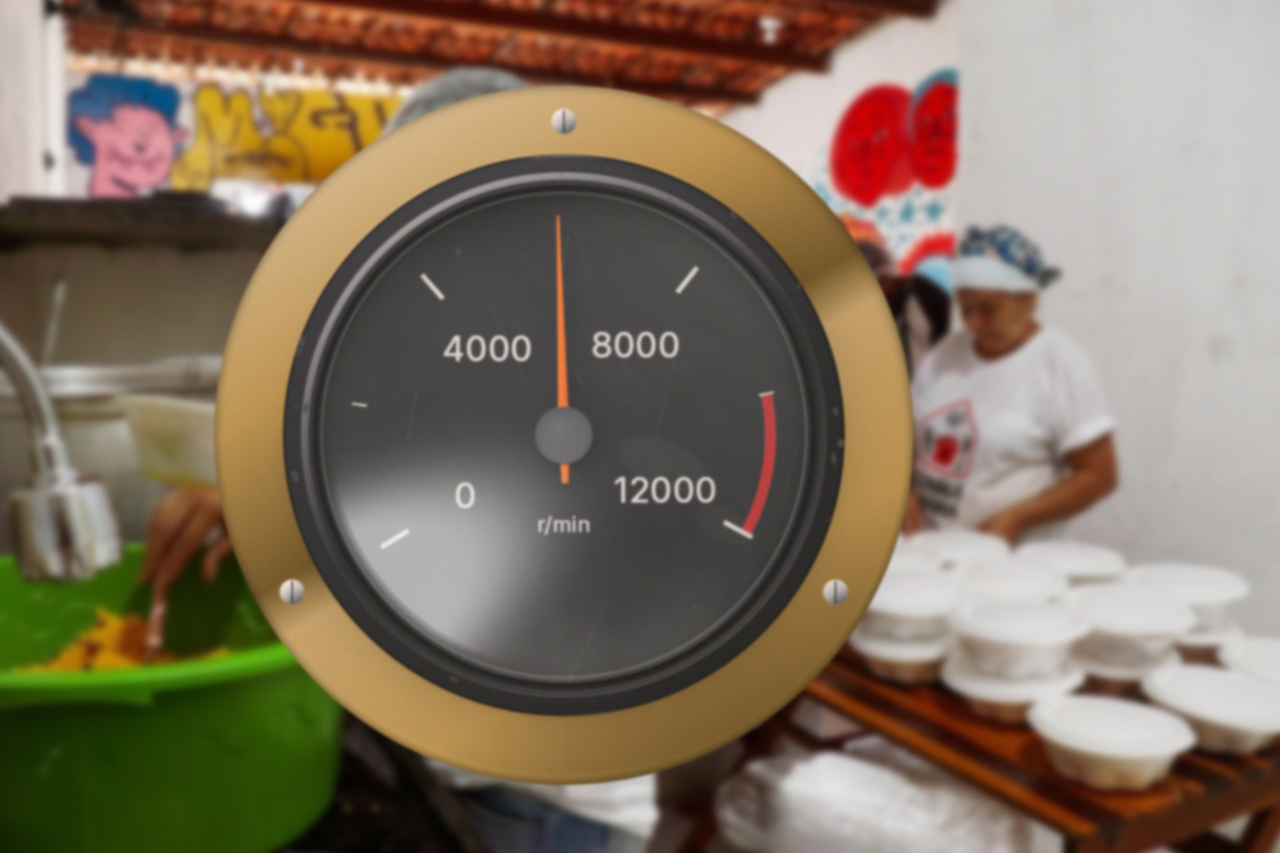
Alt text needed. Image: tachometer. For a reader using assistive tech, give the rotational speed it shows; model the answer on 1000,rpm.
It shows 6000,rpm
